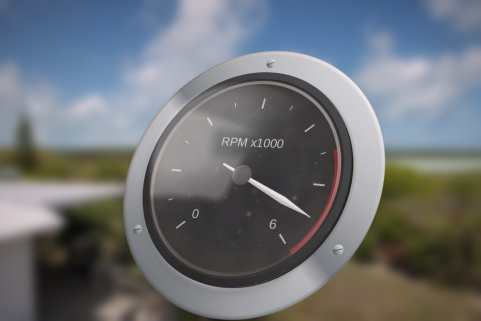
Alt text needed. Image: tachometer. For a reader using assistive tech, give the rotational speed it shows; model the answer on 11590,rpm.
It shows 5500,rpm
